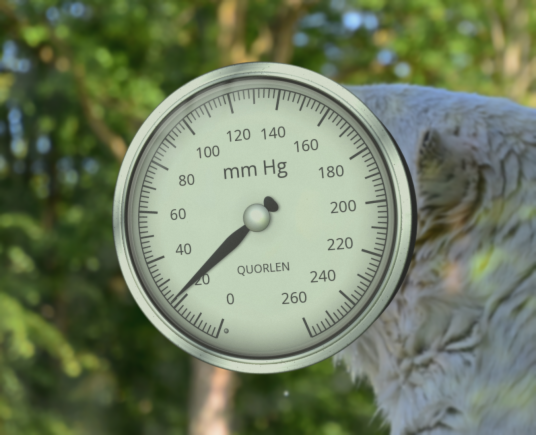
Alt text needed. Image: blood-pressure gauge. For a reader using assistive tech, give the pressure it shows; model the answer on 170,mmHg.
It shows 22,mmHg
